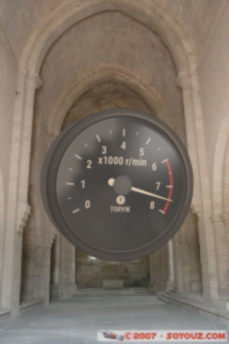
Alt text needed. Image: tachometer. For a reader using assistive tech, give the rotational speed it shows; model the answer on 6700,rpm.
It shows 7500,rpm
